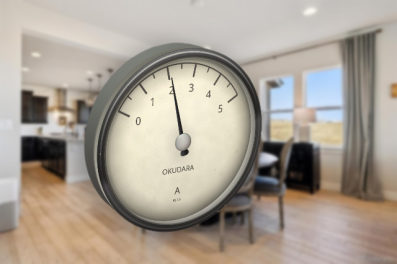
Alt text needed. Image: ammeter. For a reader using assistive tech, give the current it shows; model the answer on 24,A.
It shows 2,A
